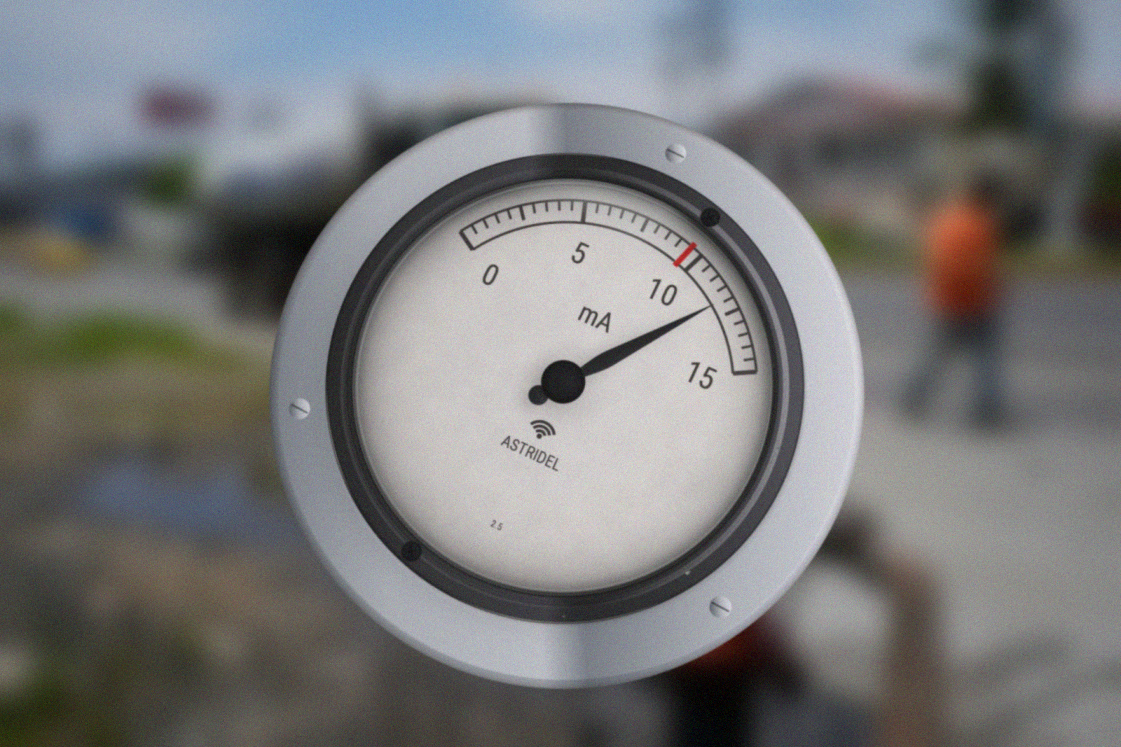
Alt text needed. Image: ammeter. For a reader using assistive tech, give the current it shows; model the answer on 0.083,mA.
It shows 12,mA
